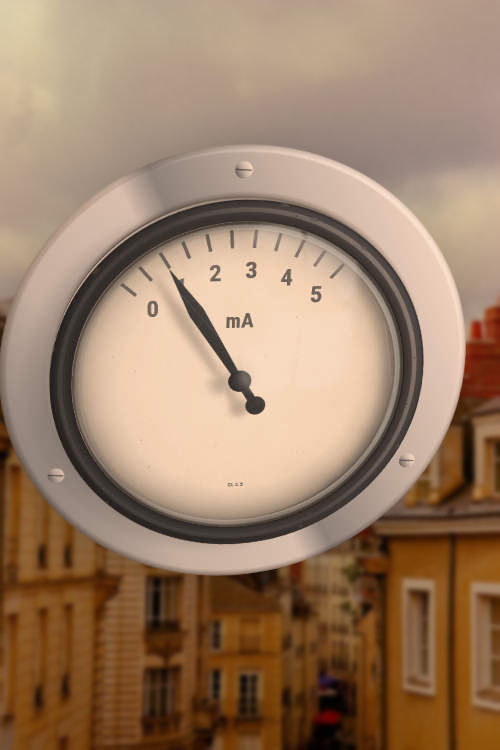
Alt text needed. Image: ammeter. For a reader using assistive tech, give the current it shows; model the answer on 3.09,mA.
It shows 1,mA
